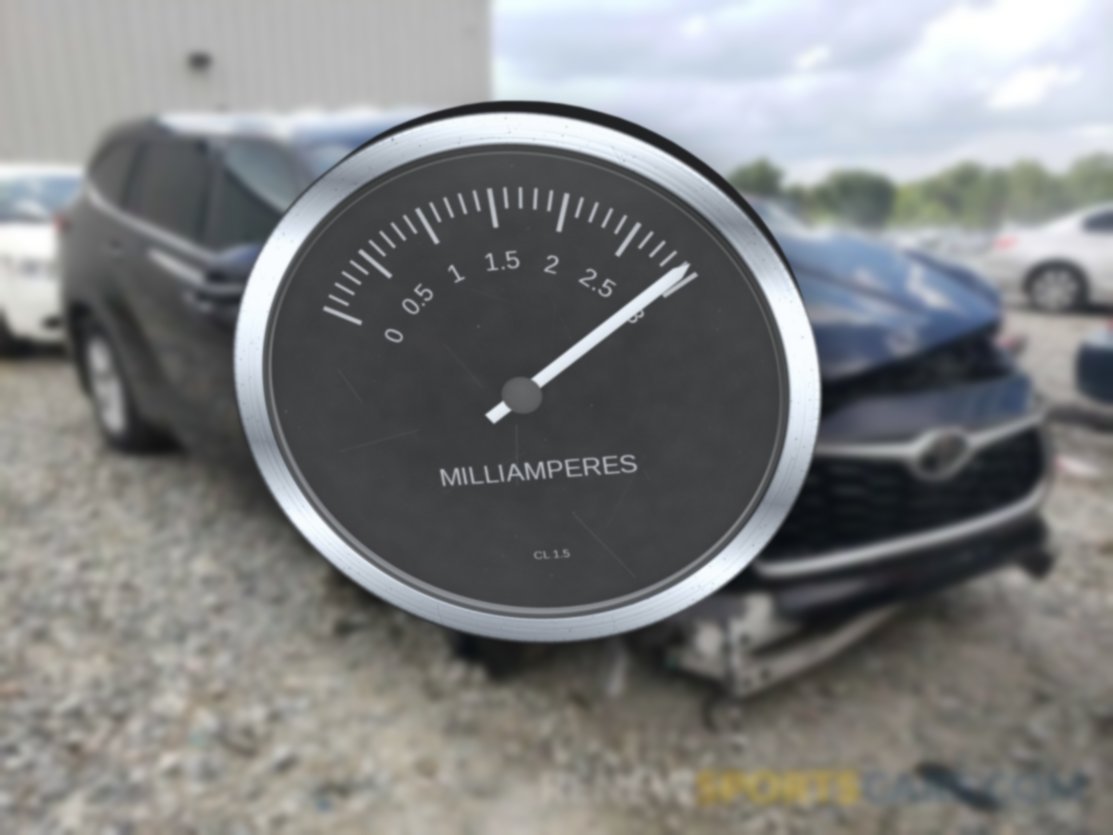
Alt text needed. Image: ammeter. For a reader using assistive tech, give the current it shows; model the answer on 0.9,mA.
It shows 2.9,mA
